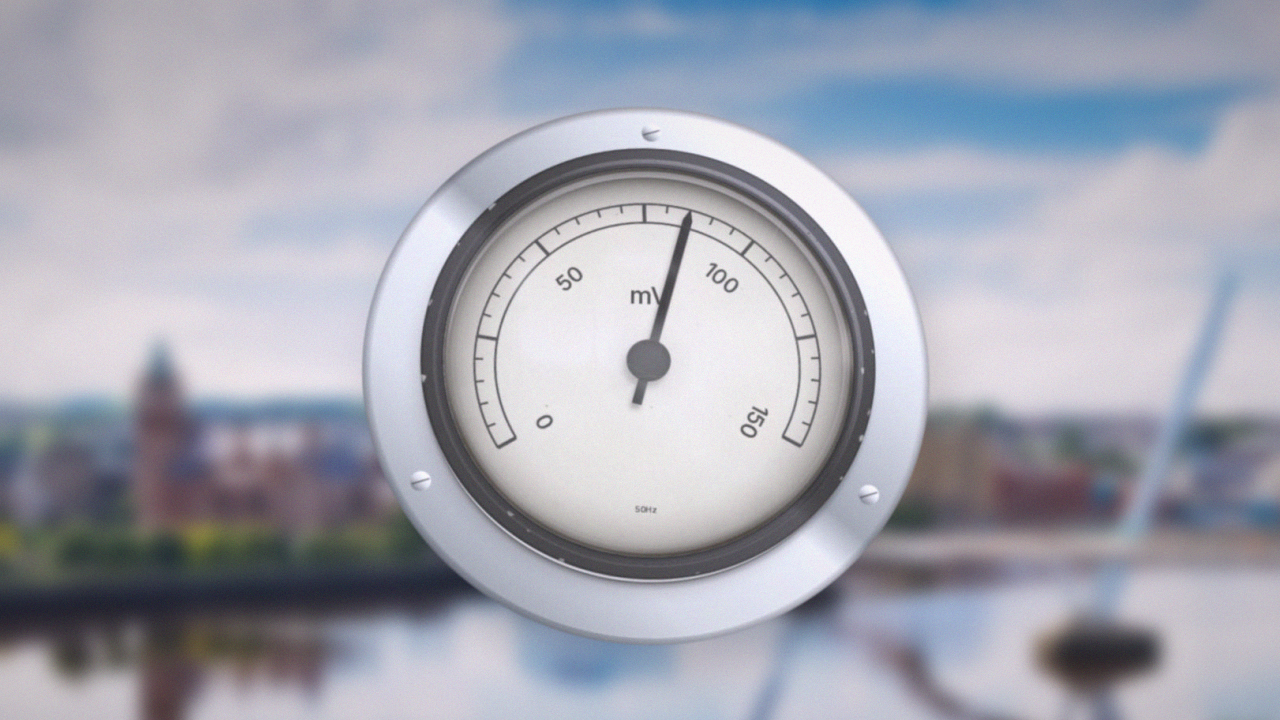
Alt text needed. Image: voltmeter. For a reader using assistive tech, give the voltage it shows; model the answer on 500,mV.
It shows 85,mV
